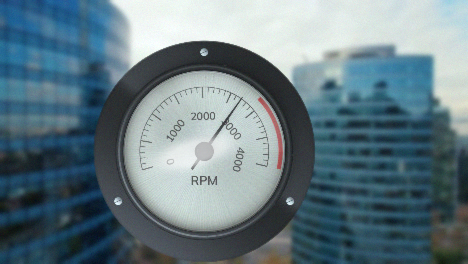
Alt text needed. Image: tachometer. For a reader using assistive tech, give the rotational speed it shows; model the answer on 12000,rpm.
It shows 2700,rpm
